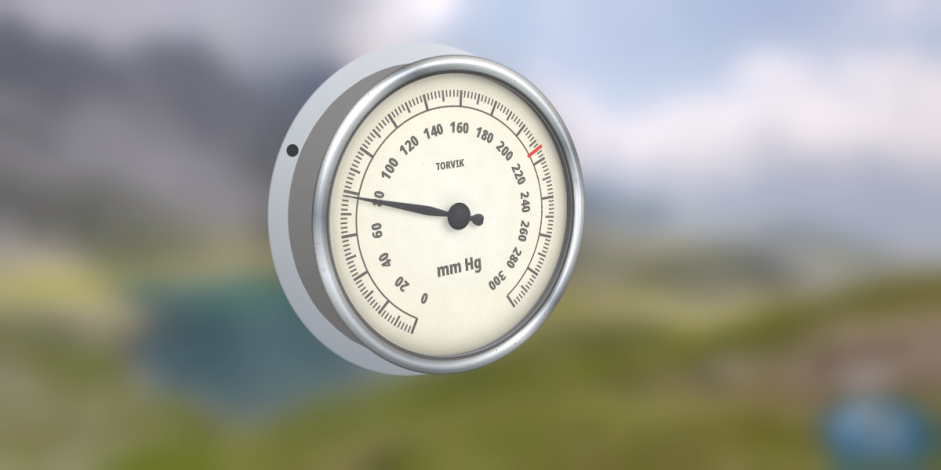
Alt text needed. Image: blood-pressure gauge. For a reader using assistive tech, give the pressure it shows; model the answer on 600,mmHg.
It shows 78,mmHg
